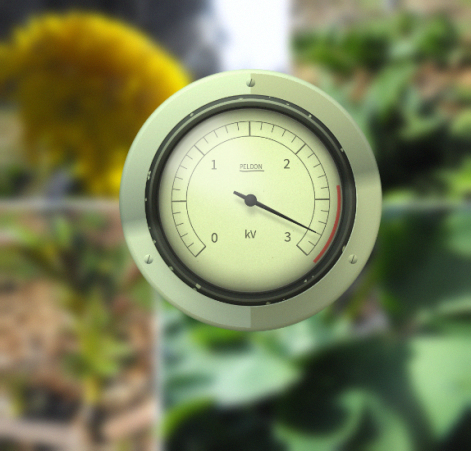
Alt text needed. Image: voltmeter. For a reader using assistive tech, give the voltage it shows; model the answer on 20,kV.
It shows 2.8,kV
